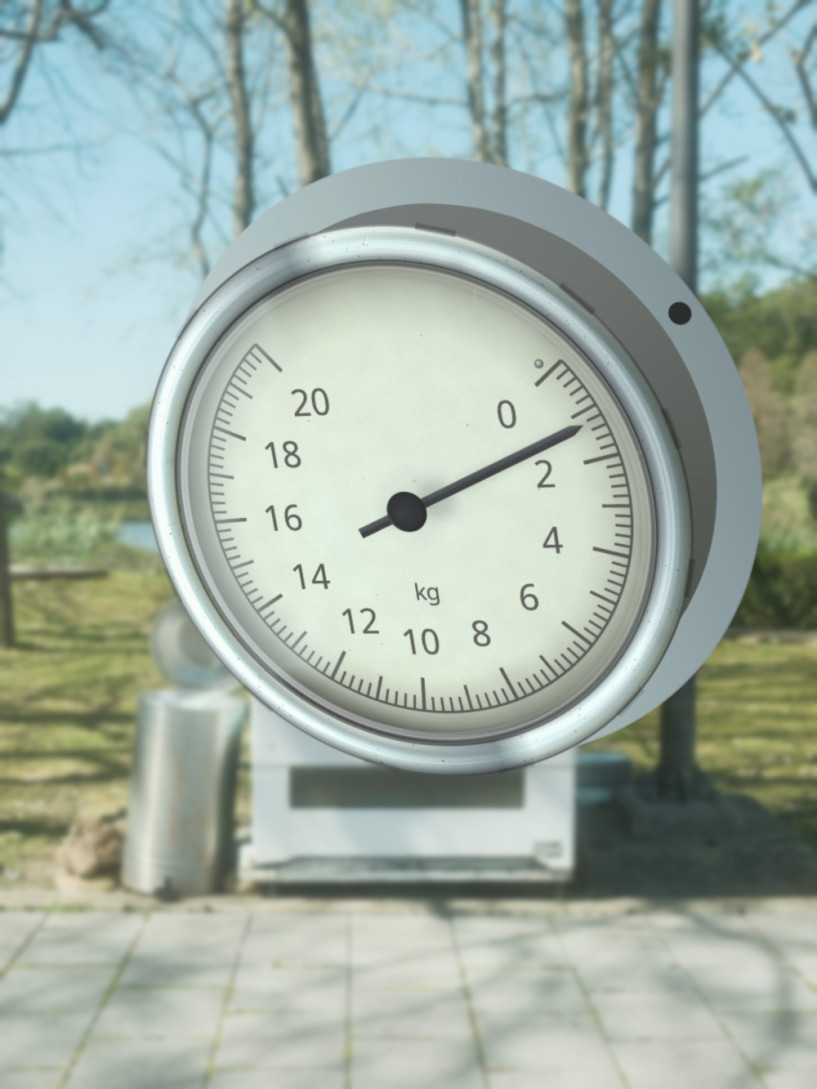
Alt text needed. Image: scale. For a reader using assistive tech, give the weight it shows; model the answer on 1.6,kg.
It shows 1.2,kg
